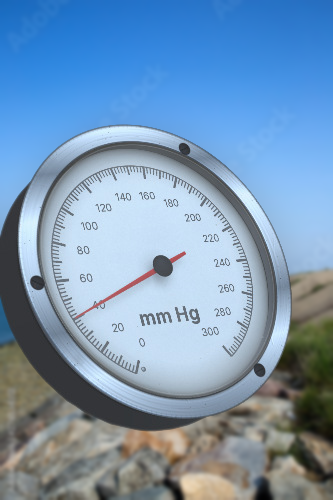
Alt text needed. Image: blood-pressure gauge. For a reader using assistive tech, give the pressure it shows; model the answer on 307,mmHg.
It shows 40,mmHg
